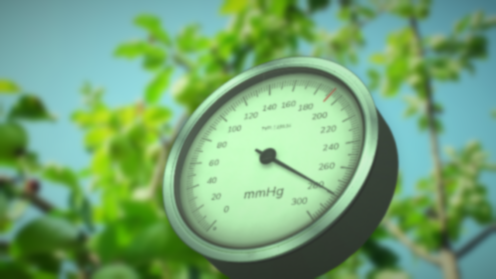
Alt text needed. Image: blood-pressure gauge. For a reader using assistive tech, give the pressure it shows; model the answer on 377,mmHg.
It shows 280,mmHg
